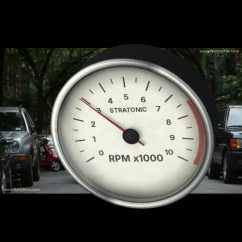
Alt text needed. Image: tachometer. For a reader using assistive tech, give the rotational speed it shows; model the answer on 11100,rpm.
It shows 3000,rpm
